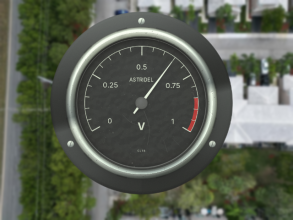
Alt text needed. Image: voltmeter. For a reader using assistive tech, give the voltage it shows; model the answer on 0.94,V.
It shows 0.65,V
